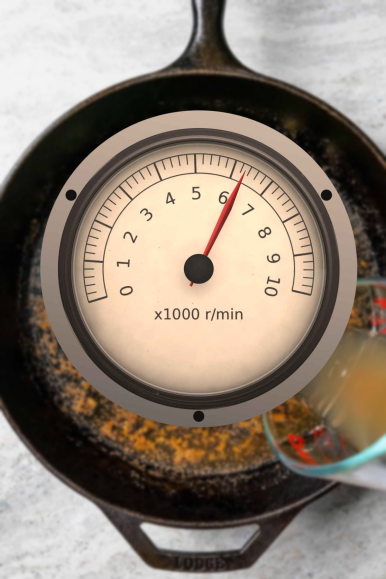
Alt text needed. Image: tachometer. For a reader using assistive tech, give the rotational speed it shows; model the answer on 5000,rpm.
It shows 6300,rpm
